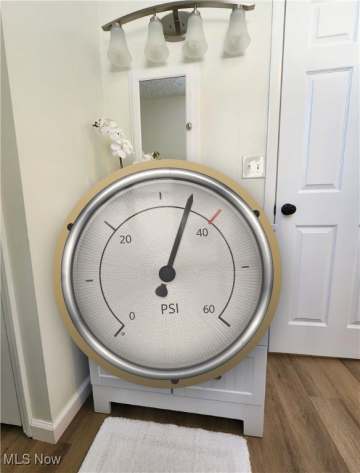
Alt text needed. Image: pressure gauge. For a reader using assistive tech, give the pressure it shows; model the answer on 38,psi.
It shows 35,psi
